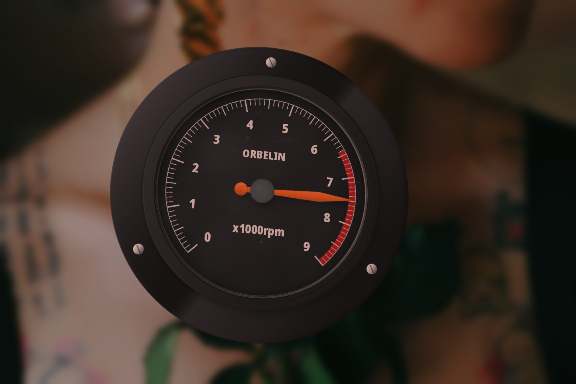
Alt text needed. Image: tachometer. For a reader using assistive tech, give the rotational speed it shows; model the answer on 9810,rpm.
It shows 7500,rpm
